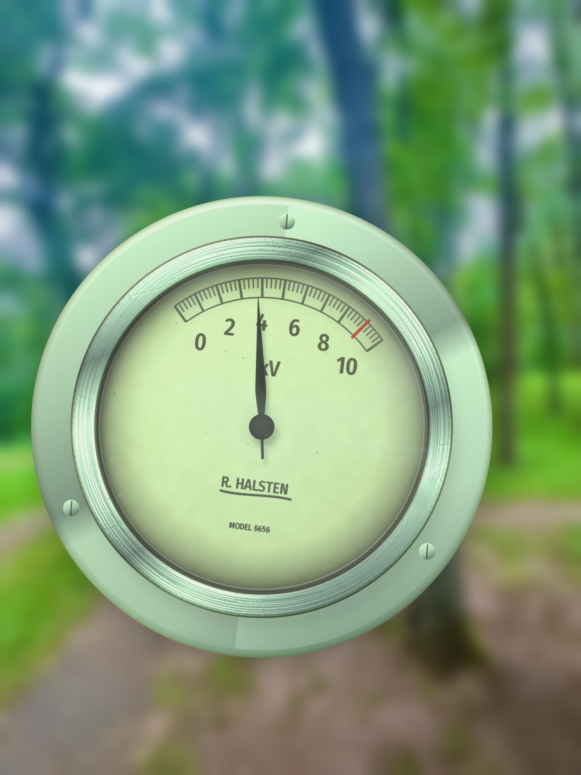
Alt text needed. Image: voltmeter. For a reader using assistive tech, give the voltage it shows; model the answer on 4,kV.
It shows 3.8,kV
